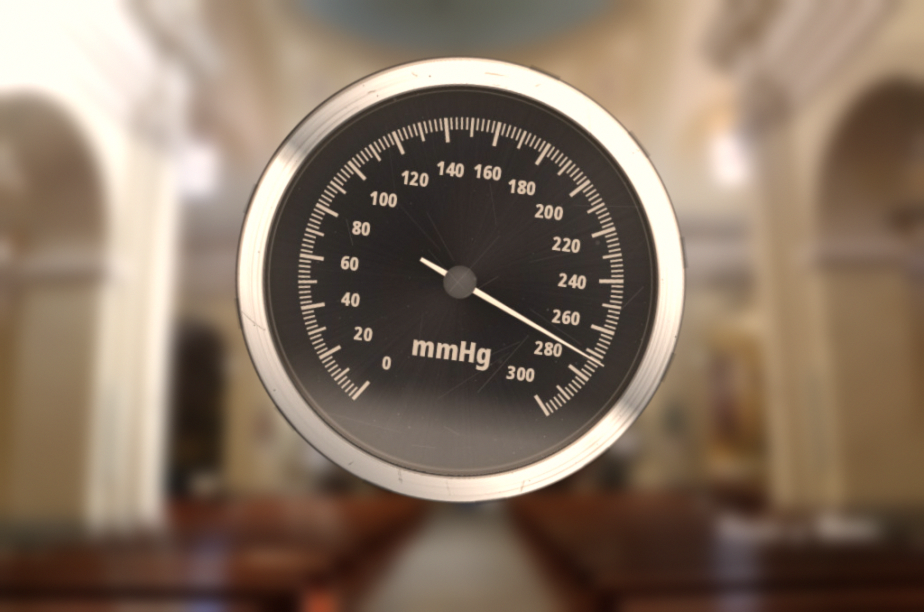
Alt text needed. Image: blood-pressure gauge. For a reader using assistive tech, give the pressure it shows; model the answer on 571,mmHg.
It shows 272,mmHg
